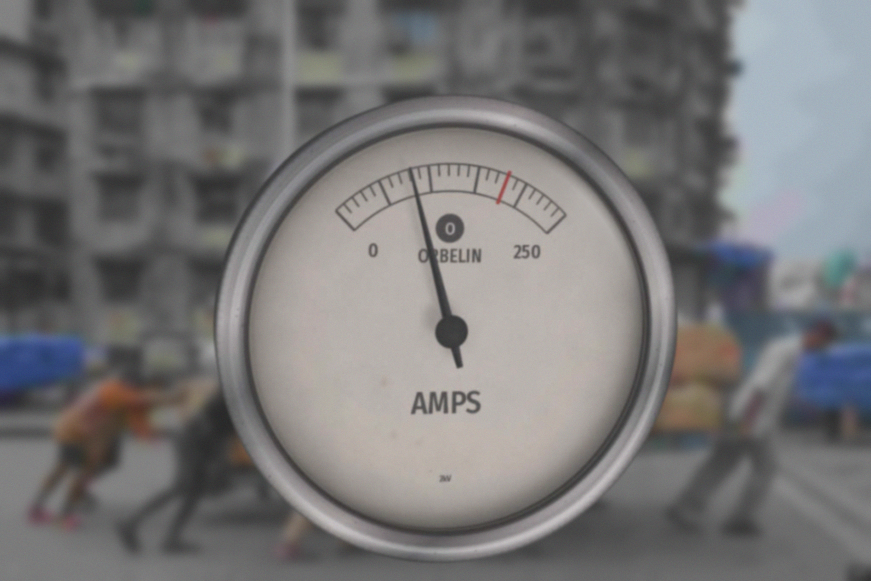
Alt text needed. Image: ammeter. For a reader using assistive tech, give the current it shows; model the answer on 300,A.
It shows 80,A
